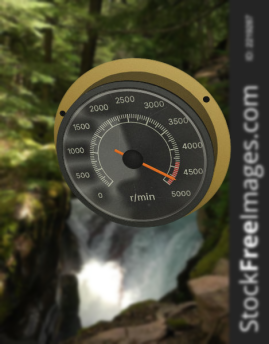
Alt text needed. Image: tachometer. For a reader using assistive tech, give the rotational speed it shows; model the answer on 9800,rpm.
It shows 4750,rpm
